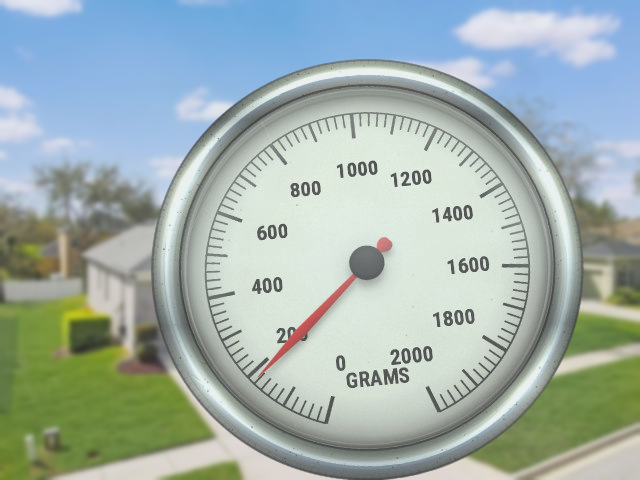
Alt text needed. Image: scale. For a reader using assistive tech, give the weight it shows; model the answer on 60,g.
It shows 180,g
